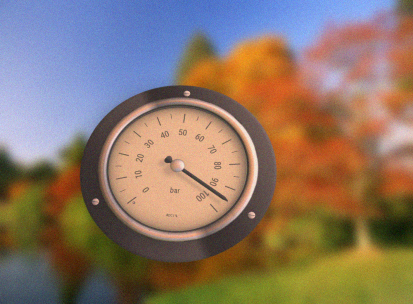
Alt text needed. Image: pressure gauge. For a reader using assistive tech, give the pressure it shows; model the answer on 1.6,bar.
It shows 95,bar
